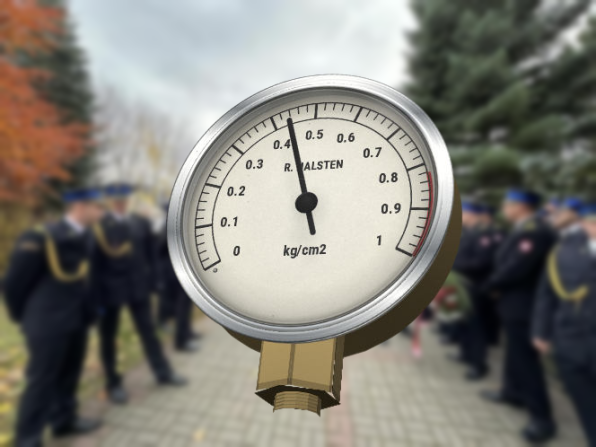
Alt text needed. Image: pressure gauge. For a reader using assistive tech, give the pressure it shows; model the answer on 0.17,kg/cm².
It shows 0.44,kg/cm²
